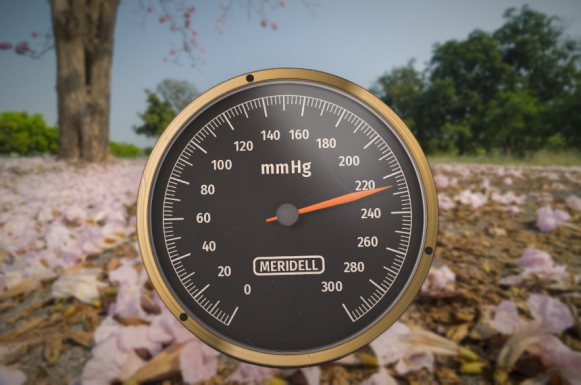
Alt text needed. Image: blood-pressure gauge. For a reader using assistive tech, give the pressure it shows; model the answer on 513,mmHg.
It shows 226,mmHg
